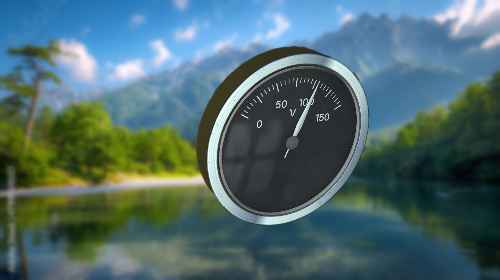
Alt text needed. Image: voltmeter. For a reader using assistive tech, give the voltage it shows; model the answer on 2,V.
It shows 100,V
